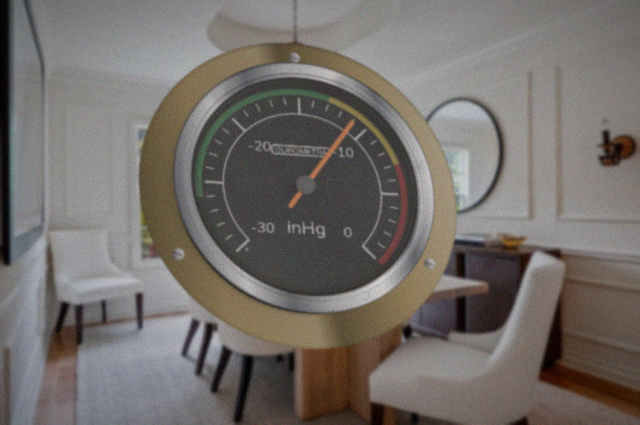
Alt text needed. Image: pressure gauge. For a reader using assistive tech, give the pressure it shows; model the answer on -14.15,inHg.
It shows -11,inHg
